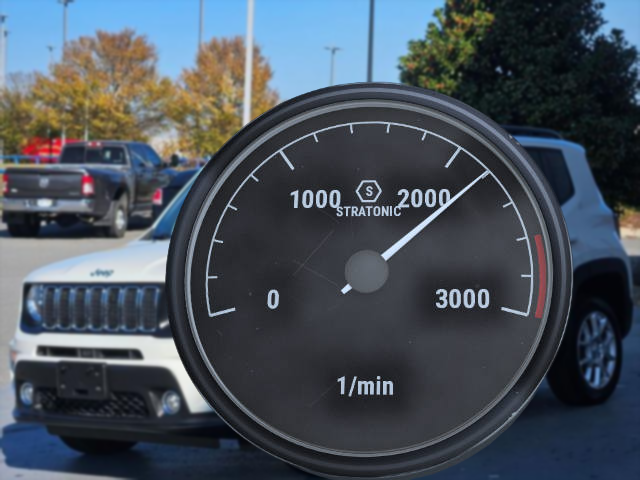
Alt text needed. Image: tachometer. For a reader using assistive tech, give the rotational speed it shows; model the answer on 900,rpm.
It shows 2200,rpm
